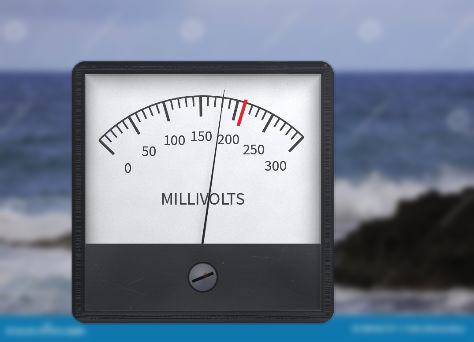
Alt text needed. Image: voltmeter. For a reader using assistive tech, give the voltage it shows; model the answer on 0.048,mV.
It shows 180,mV
